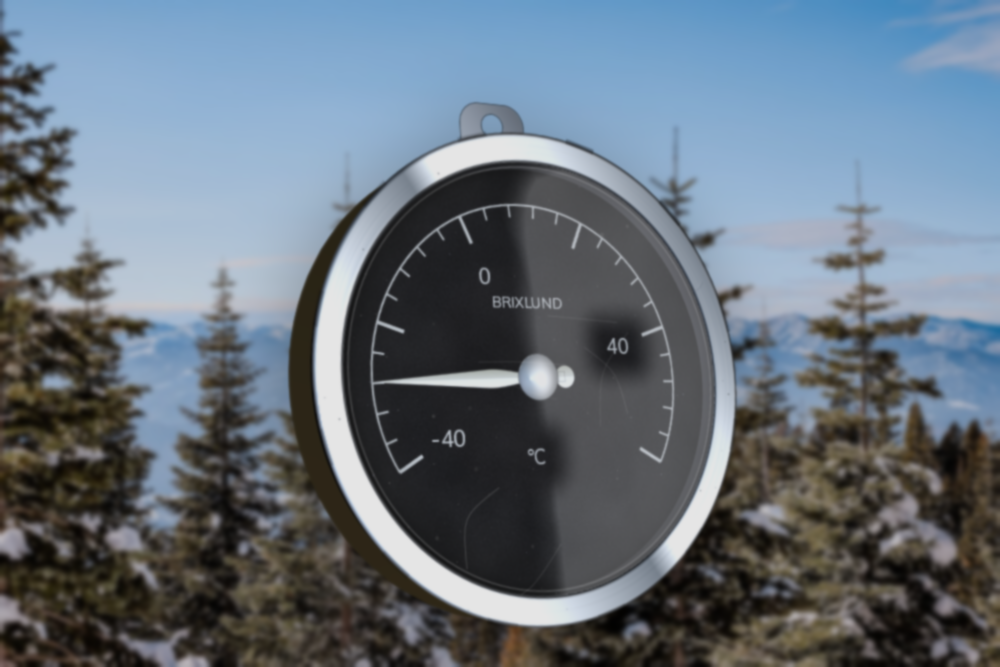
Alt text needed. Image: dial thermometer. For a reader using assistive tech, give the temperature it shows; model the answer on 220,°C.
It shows -28,°C
